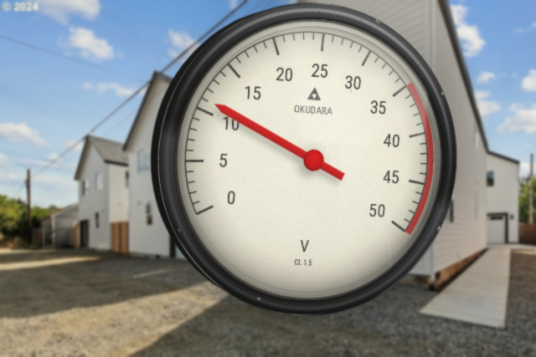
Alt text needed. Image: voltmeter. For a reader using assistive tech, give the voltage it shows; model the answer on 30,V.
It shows 11,V
